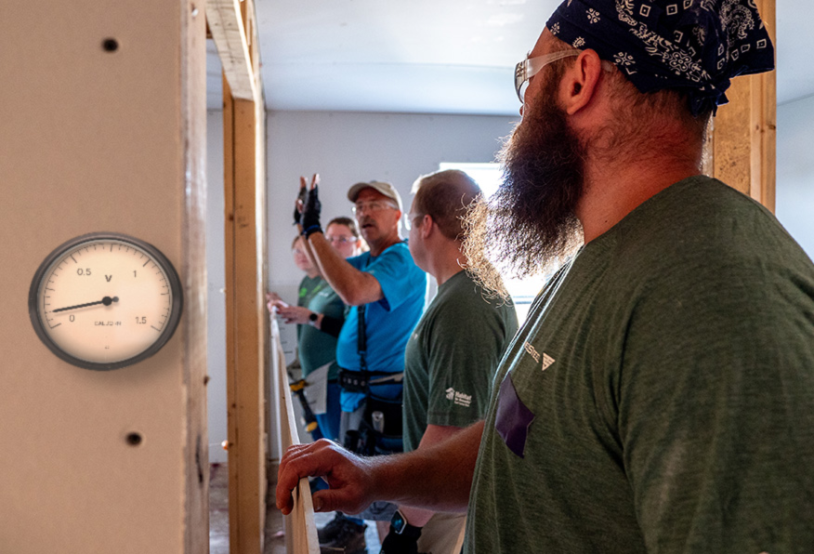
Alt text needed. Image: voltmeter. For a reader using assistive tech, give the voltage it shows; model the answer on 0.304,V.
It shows 0.1,V
